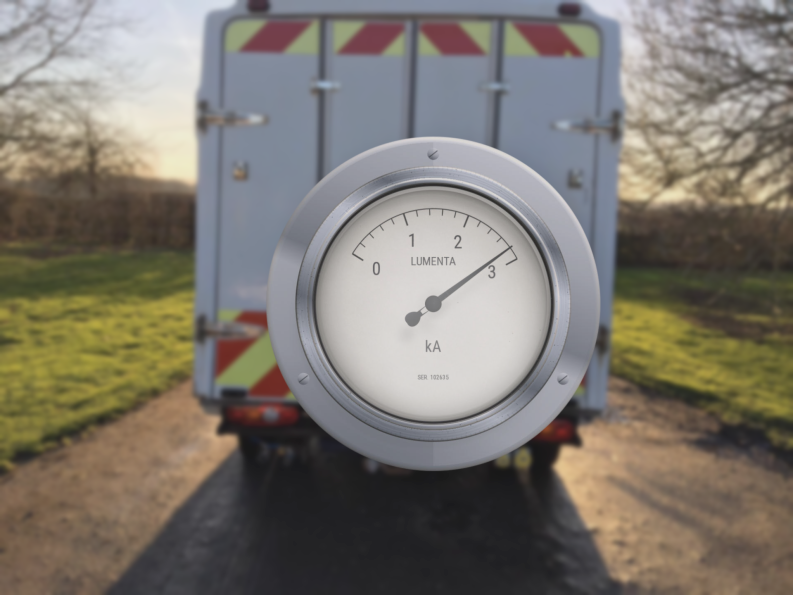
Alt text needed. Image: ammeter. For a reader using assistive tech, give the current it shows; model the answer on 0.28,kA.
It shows 2.8,kA
